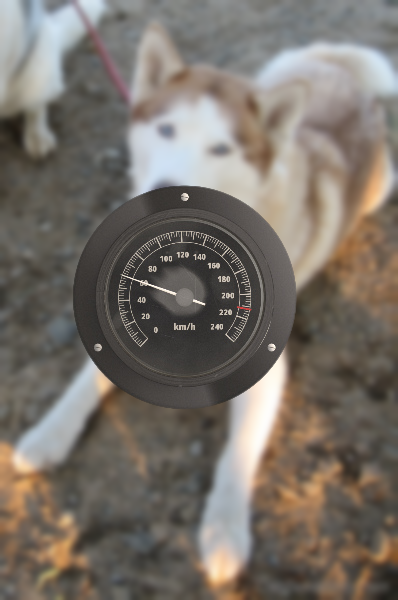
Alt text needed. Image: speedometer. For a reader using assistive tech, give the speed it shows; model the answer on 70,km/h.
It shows 60,km/h
